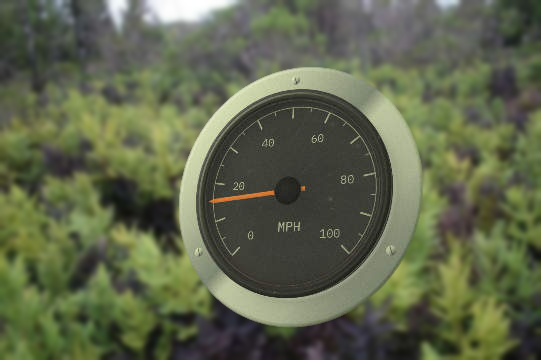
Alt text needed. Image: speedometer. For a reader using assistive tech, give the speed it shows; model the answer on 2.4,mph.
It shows 15,mph
